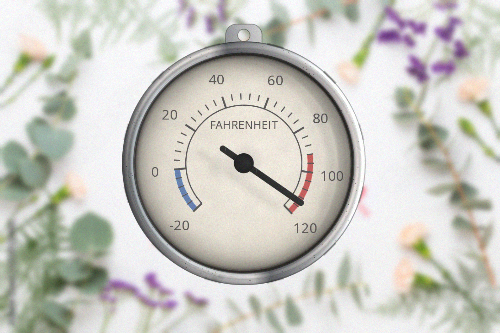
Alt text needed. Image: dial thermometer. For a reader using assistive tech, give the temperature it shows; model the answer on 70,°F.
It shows 114,°F
